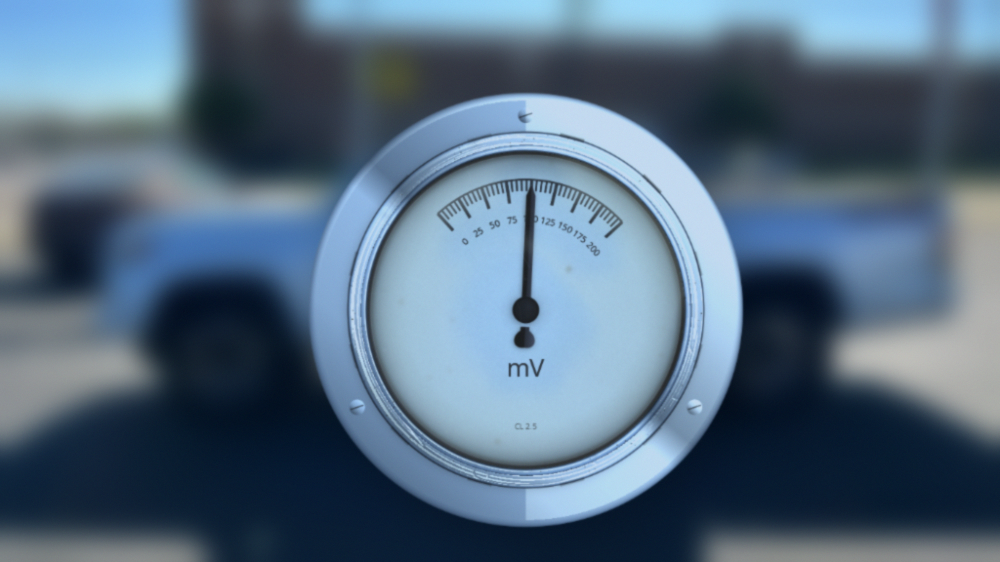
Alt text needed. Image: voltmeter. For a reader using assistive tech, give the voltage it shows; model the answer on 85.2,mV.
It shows 100,mV
